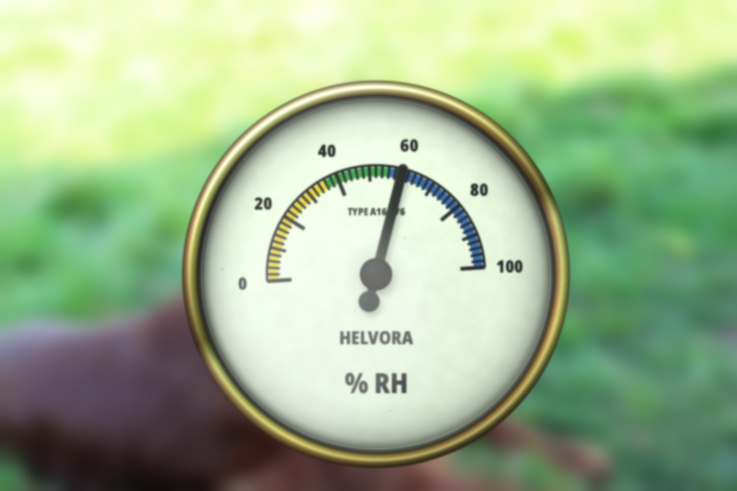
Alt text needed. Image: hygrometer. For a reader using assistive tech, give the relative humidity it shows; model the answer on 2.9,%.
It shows 60,%
